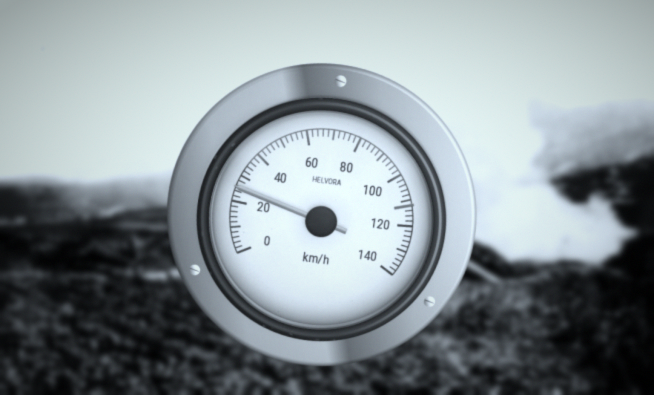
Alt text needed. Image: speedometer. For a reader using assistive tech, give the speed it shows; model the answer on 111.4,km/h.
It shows 26,km/h
